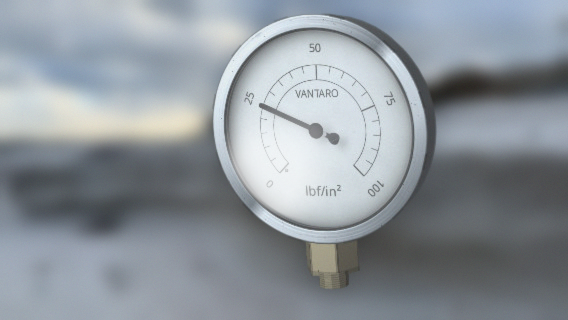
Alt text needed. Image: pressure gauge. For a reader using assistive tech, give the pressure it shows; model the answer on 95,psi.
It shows 25,psi
